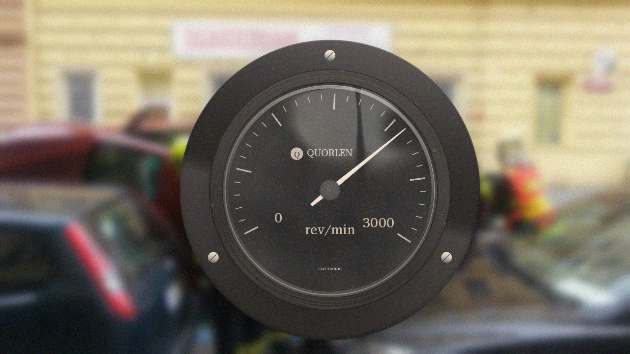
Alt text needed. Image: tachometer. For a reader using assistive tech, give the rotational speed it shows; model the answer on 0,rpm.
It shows 2100,rpm
